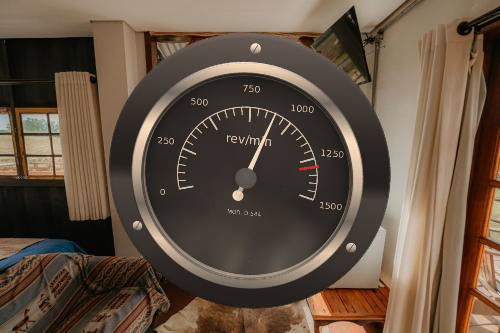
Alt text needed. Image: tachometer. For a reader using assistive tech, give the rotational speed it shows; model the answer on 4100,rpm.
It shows 900,rpm
